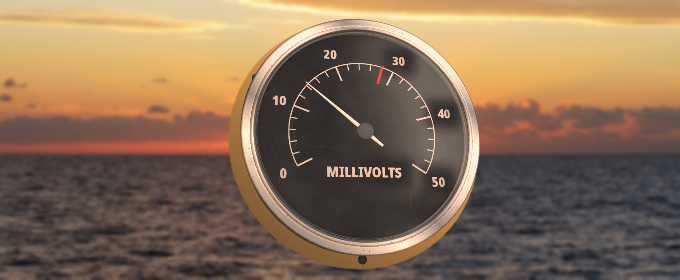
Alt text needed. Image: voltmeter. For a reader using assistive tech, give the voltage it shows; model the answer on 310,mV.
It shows 14,mV
